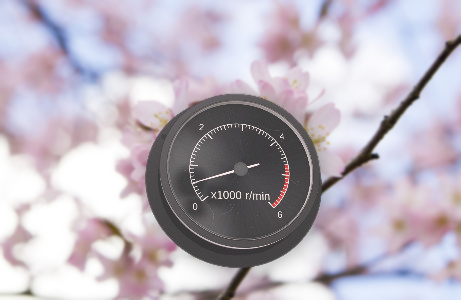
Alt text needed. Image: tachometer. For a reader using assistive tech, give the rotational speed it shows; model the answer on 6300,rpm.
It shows 500,rpm
